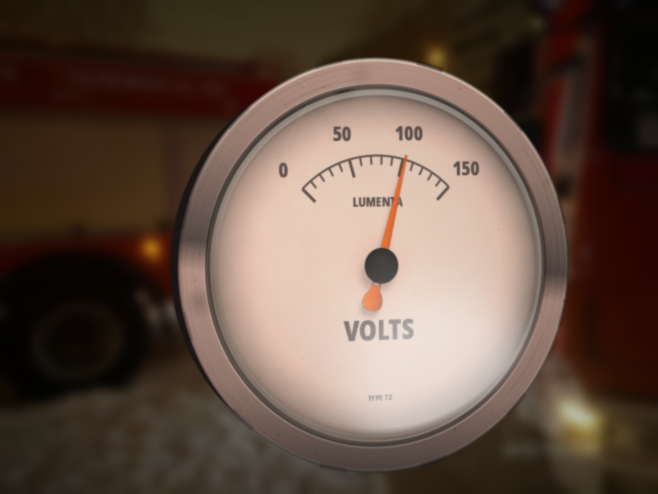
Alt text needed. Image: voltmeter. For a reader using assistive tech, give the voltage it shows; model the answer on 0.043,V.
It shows 100,V
